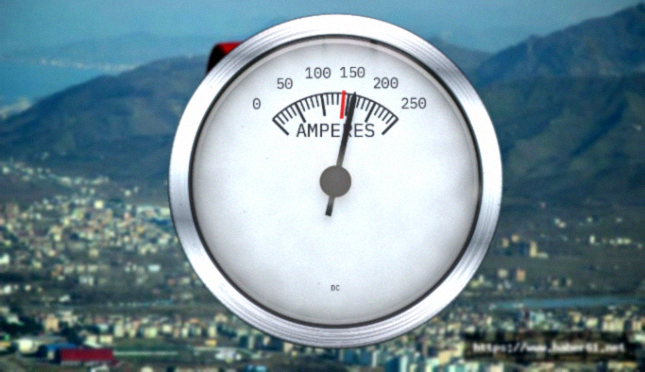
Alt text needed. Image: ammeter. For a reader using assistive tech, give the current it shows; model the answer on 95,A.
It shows 160,A
